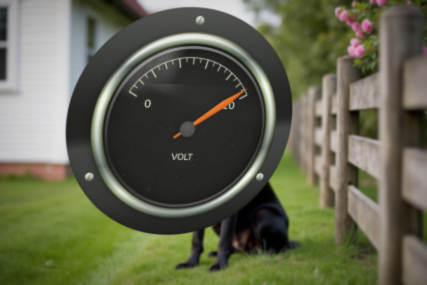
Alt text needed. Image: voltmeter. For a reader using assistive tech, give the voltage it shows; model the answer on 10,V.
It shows 9.5,V
